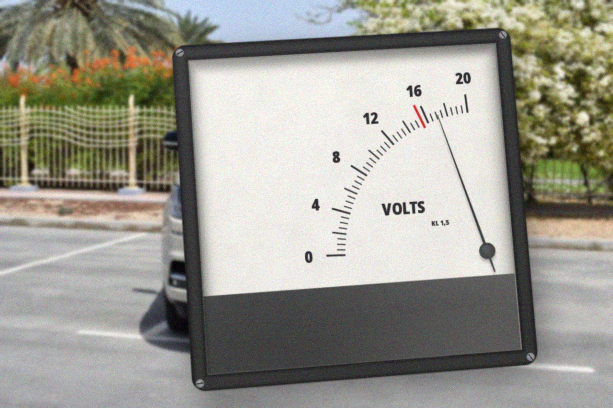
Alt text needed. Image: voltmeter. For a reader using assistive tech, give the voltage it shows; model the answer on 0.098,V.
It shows 17,V
